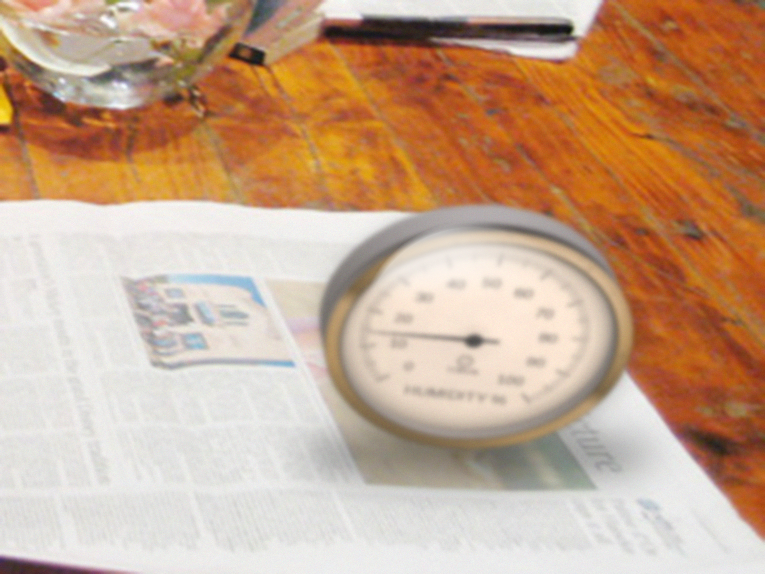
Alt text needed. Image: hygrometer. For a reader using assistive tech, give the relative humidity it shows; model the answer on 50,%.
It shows 15,%
